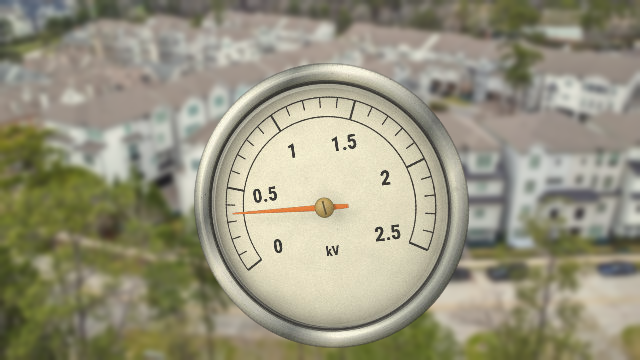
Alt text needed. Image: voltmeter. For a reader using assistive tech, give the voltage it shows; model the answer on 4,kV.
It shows 0.35,kV
